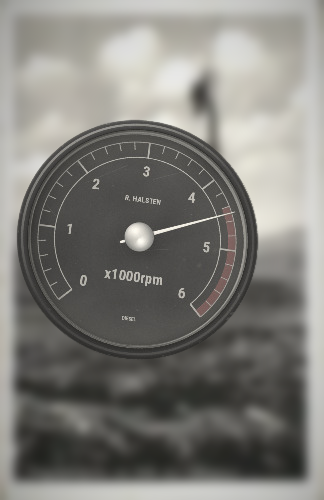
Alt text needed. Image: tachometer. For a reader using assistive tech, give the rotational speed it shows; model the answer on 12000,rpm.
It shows 4500,rpm
